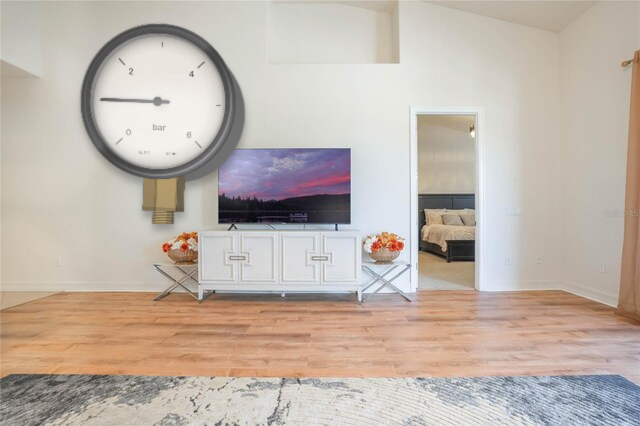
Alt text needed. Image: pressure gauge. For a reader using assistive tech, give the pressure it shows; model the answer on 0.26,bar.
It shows 1,bar
